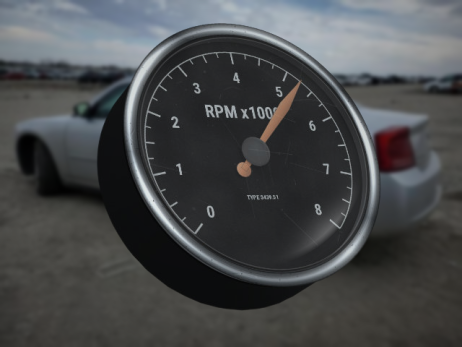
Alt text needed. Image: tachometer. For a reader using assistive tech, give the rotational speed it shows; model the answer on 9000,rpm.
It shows 5250,rpm
